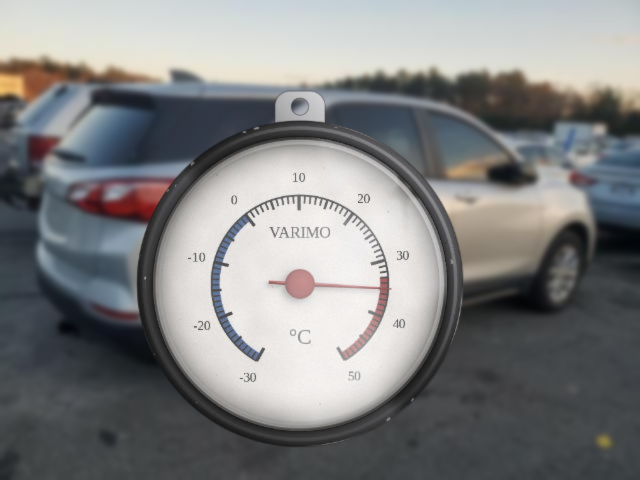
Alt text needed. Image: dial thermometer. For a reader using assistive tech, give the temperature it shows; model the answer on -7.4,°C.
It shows 35,°C
